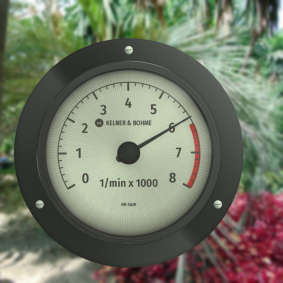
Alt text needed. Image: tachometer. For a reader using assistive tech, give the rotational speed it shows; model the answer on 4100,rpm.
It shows 6000,rpm
